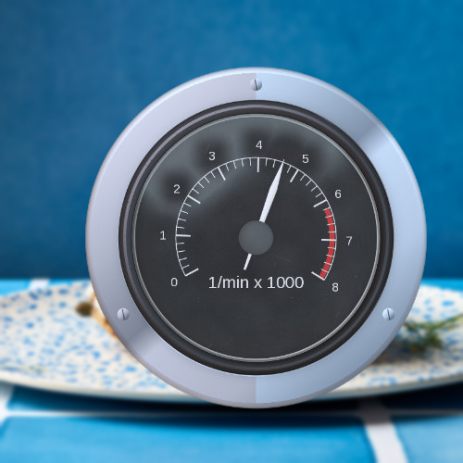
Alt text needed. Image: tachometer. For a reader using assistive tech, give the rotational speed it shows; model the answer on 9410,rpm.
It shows 4600,rpm
